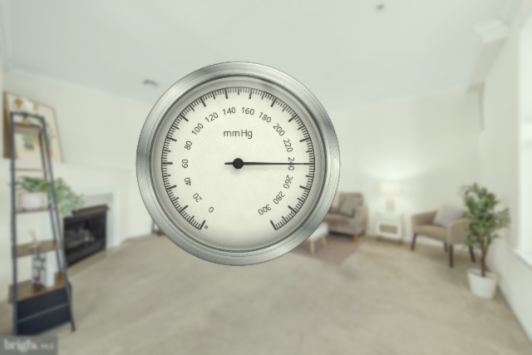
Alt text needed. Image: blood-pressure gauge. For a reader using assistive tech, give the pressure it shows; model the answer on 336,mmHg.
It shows 240,mmHg
